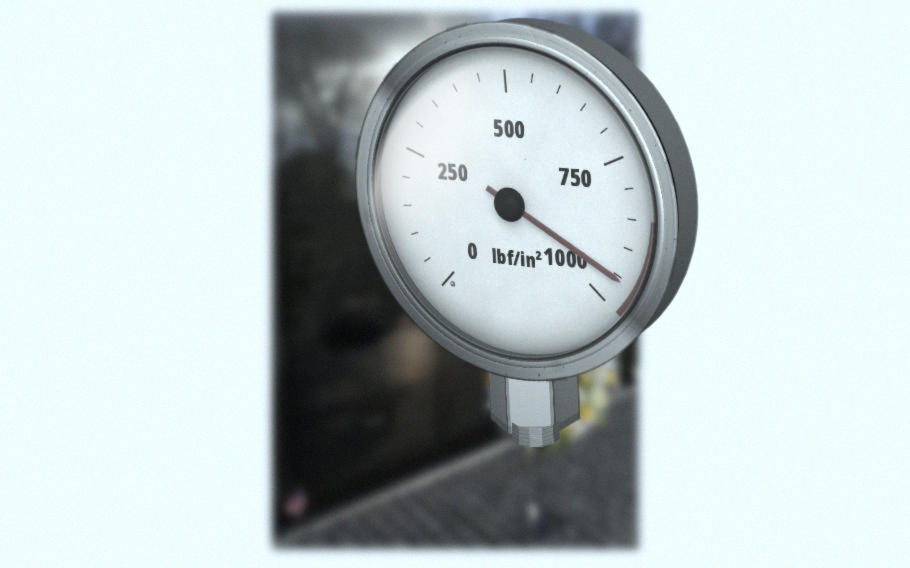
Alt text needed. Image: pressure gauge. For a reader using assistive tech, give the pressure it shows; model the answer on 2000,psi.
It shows 950,psi
